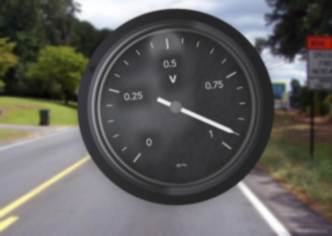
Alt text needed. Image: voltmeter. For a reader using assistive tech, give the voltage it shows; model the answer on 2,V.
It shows 0.95,V
